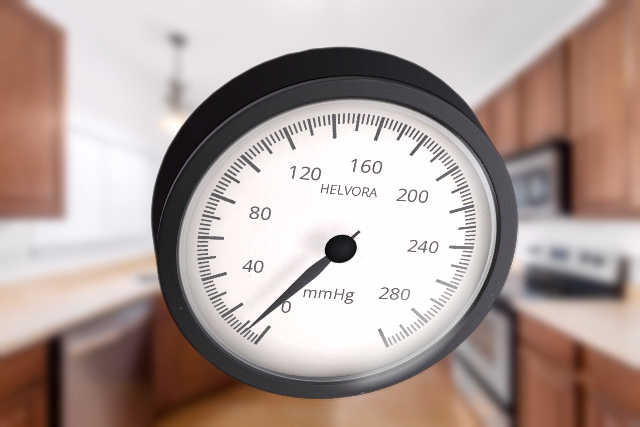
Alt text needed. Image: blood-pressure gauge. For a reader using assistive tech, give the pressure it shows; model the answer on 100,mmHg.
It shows 10,mmHg
